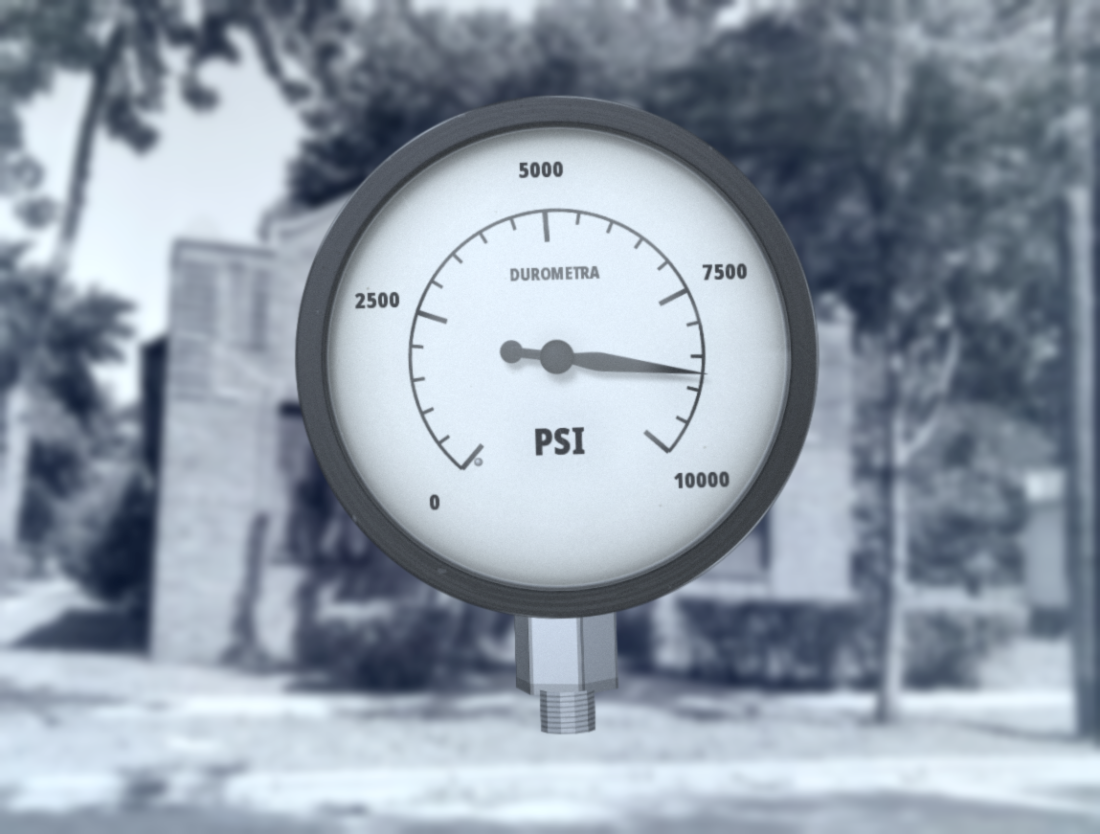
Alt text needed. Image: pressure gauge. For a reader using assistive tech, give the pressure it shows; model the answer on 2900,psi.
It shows 8750,psi
